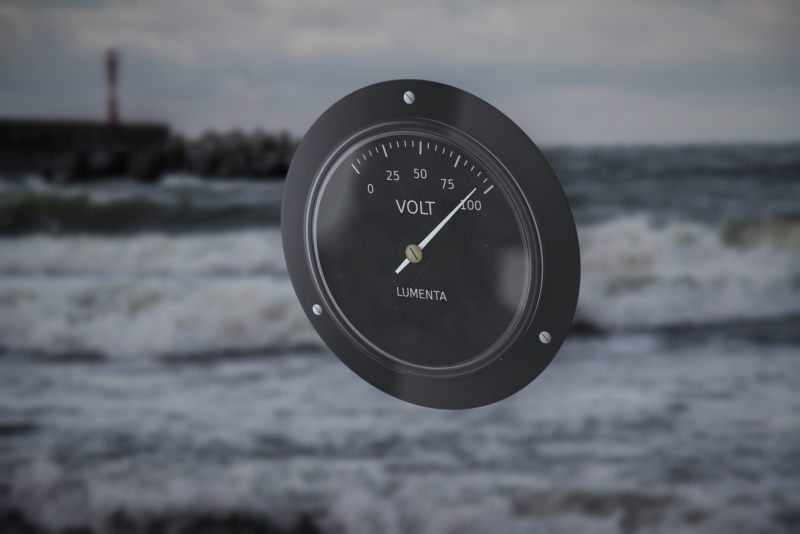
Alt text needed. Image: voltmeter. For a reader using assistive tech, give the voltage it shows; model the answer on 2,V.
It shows 95,V
